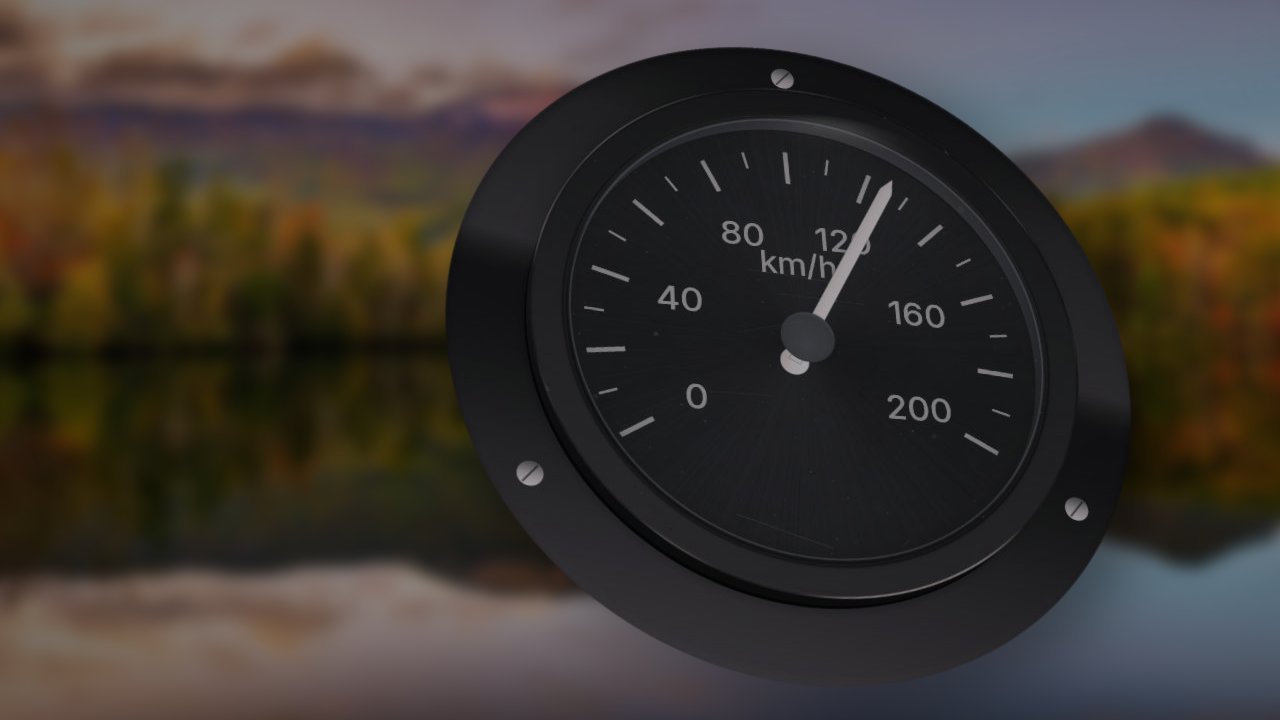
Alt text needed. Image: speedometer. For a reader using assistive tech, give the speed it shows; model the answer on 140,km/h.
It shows 125,km/h
